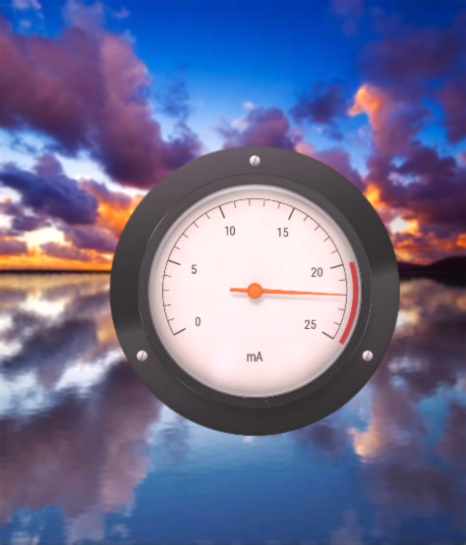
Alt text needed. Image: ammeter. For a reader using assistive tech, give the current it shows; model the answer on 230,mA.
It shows 22,mA
